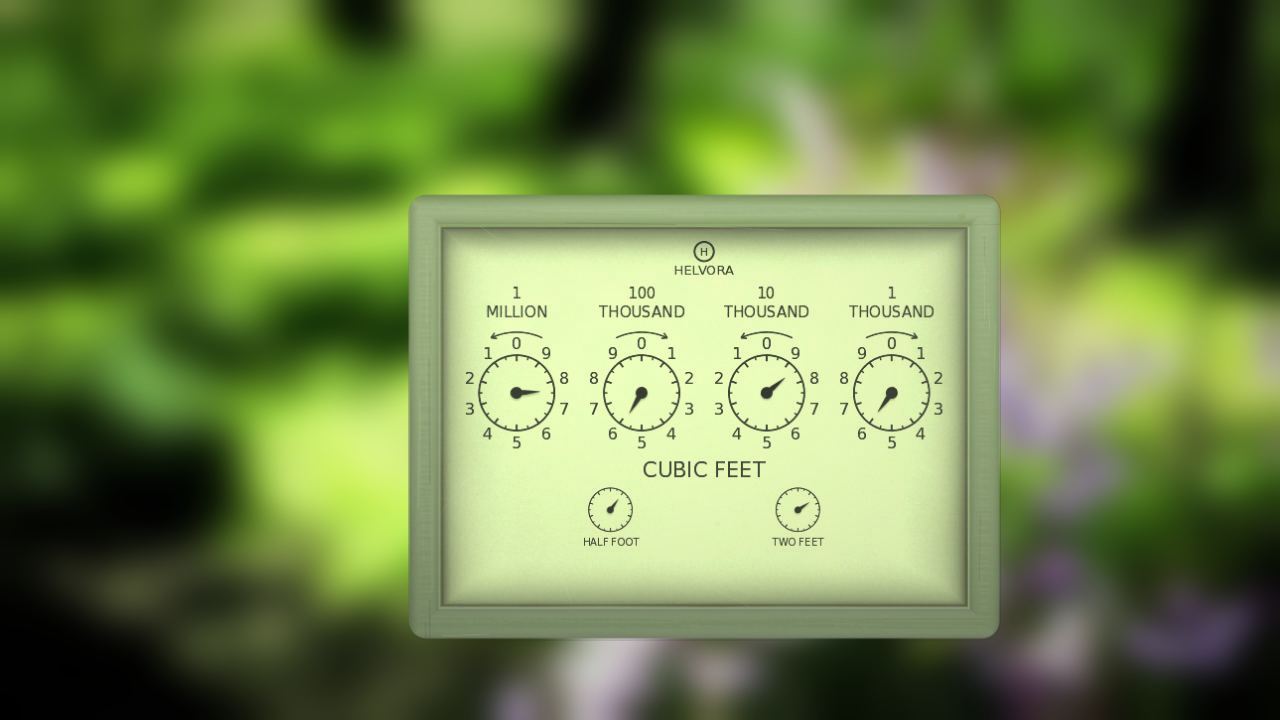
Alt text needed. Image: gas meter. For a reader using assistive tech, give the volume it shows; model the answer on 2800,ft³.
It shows 758600,ft³
